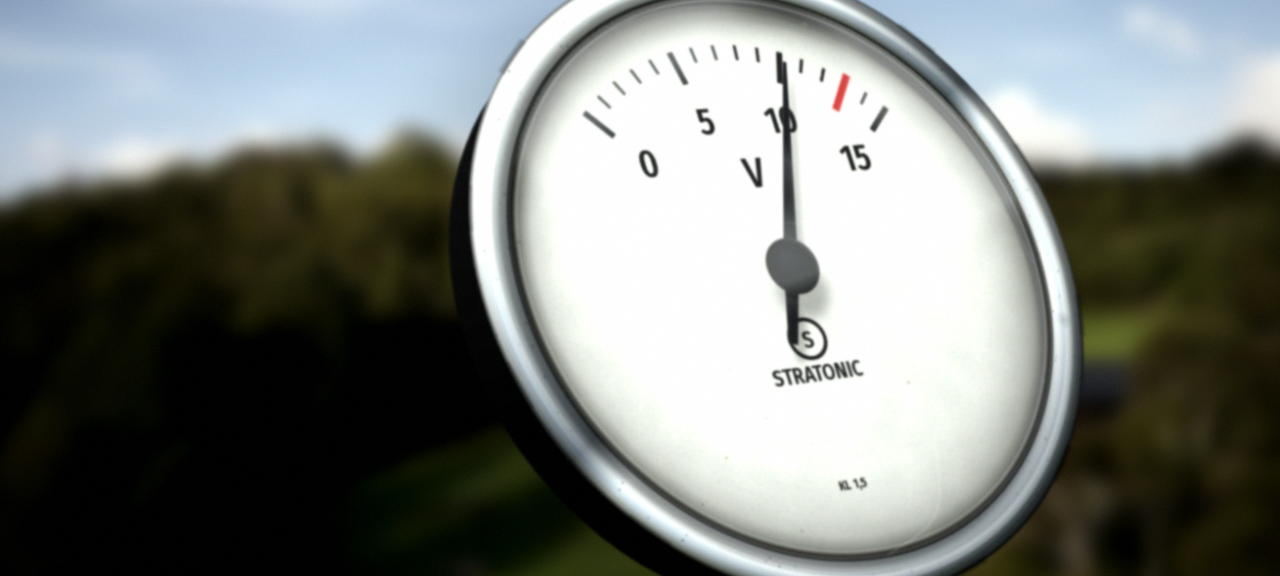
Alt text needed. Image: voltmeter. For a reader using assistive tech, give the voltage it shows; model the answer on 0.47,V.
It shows 10,V
